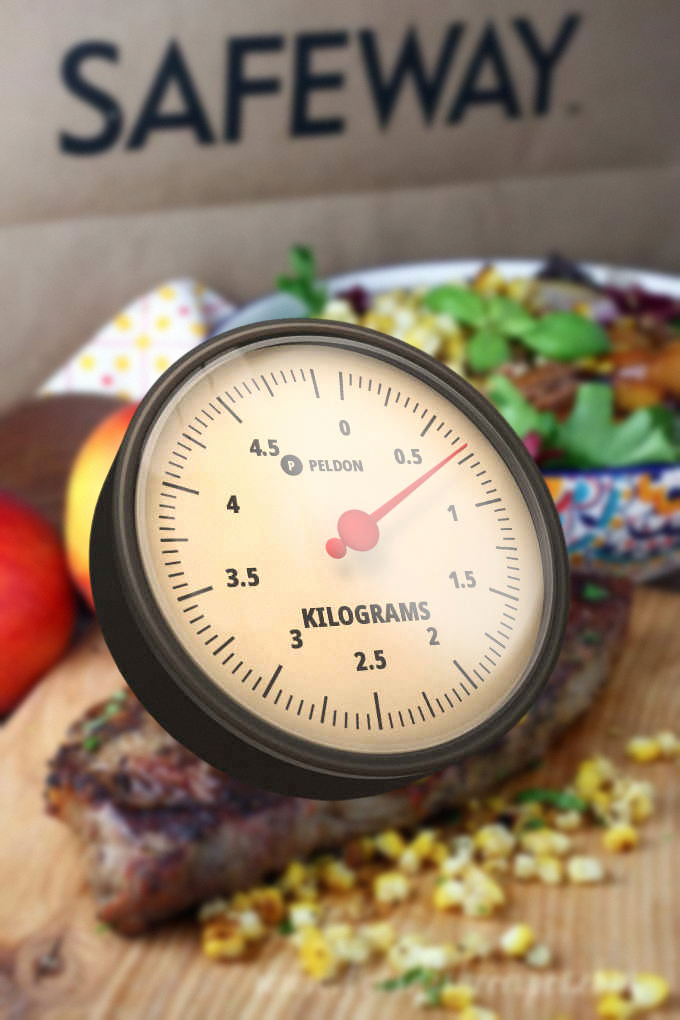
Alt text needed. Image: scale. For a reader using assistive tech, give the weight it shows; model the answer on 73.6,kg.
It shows 0.7,kg
